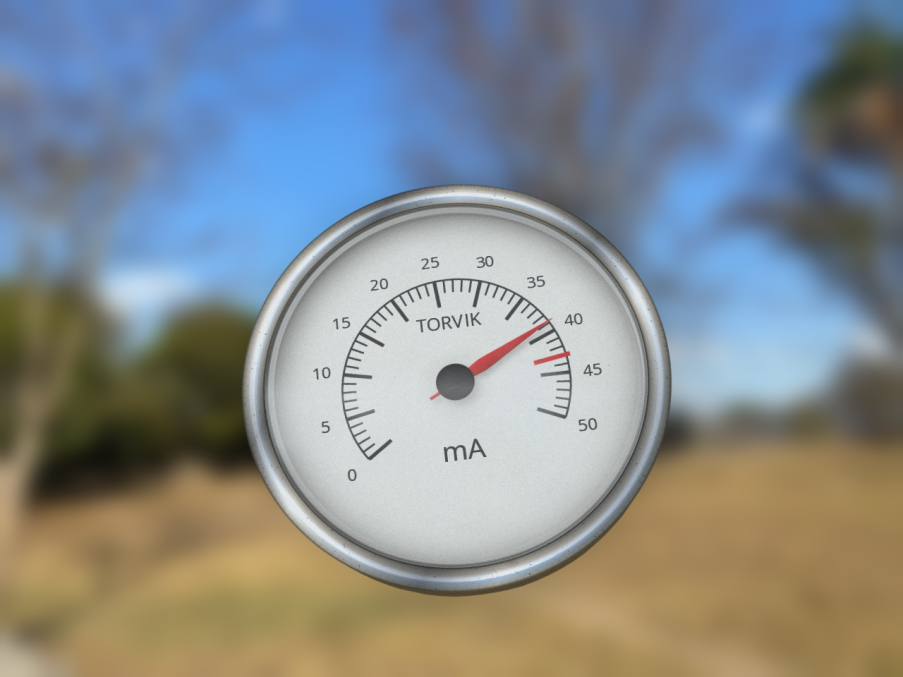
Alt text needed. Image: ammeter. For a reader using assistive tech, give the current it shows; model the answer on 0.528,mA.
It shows 39,mA
